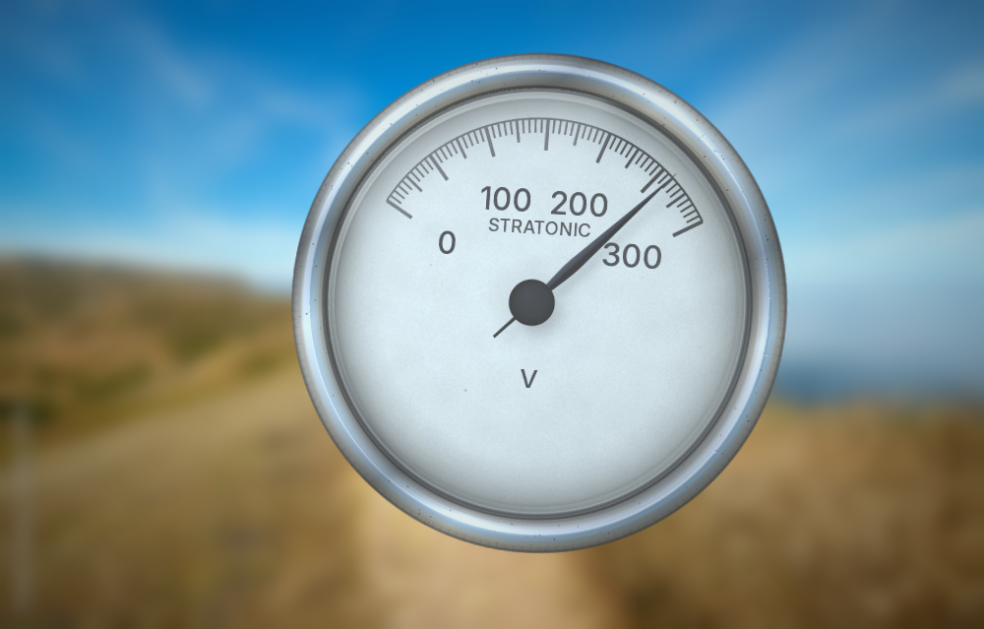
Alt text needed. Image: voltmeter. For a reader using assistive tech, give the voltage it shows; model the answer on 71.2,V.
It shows 260,V
